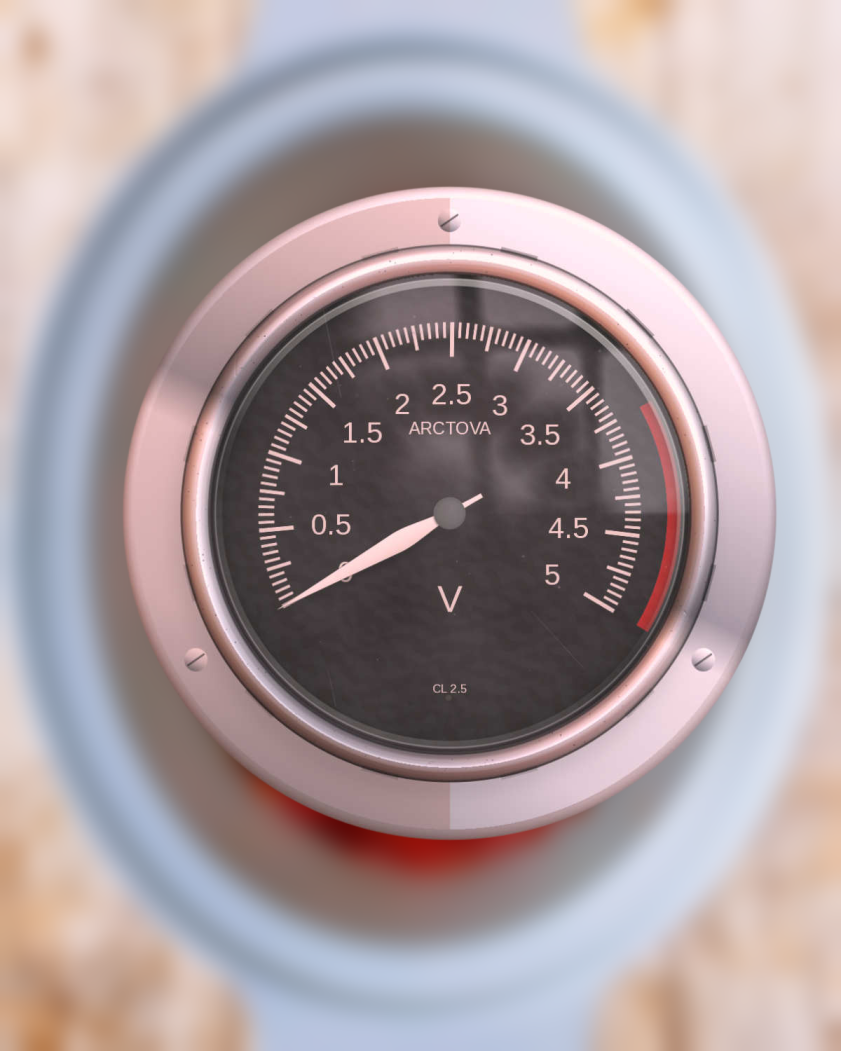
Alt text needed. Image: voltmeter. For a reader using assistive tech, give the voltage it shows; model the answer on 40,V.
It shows 0,V
